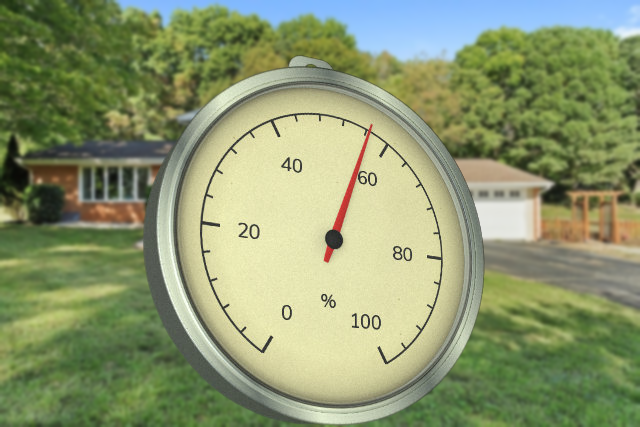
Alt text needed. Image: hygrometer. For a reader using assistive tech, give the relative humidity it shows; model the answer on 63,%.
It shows 56,%
